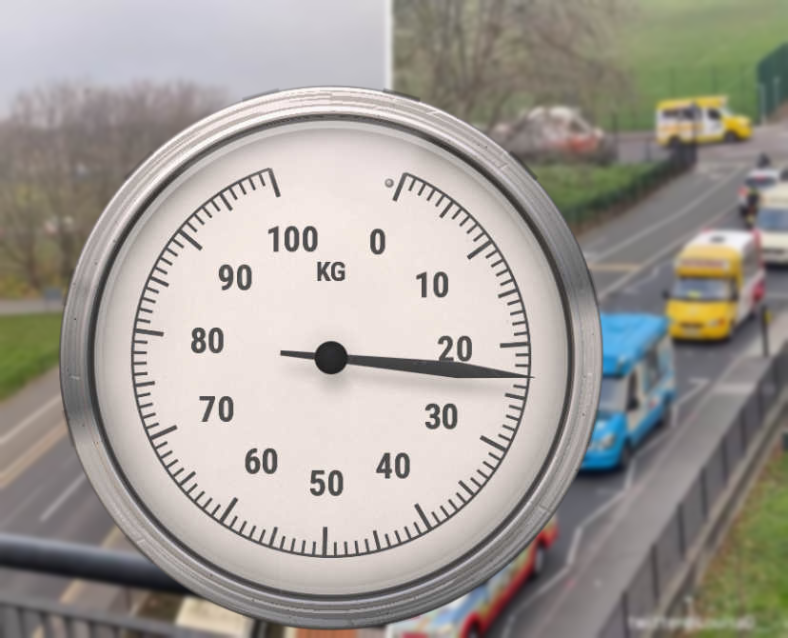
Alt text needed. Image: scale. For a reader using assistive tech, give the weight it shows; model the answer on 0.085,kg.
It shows 23,kg
